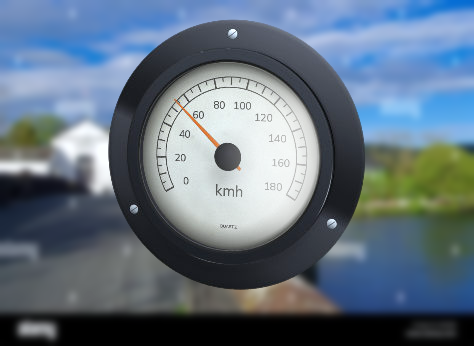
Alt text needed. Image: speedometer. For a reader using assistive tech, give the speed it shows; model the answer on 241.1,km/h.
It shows 55,km/h
